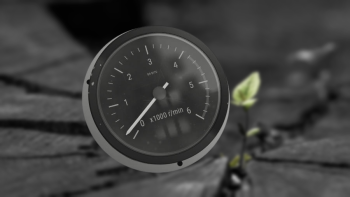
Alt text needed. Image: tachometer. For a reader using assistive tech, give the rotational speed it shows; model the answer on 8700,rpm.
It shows 200,rpm
